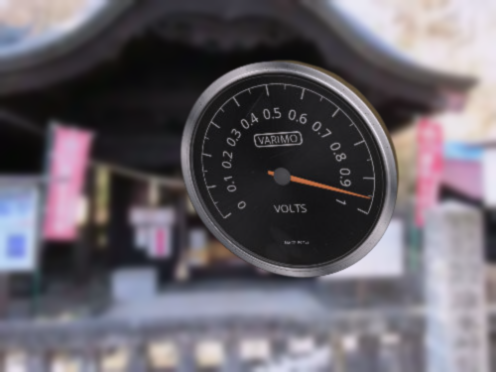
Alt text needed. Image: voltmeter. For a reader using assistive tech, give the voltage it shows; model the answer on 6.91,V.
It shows 0.95,V
